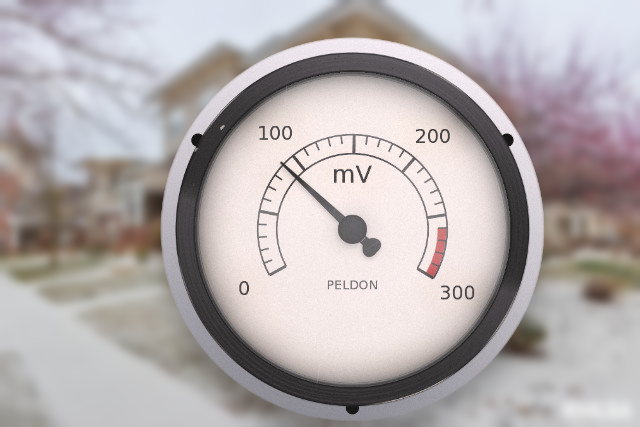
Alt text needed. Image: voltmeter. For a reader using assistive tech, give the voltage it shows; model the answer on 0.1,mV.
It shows 90,mV
